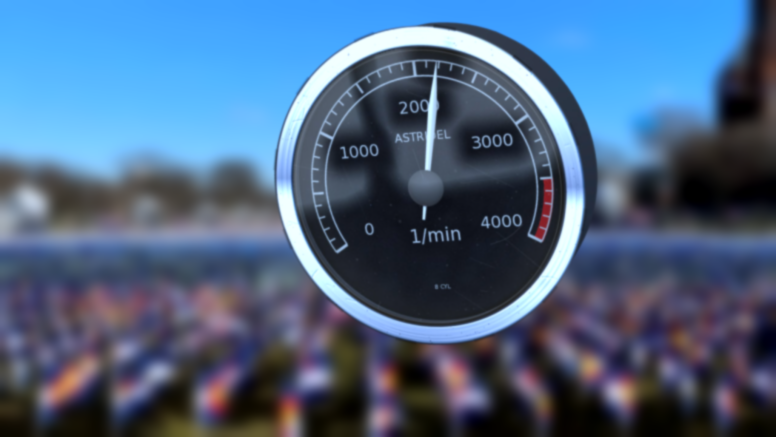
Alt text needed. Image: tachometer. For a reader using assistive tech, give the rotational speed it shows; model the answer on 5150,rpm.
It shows 2200,rpm
